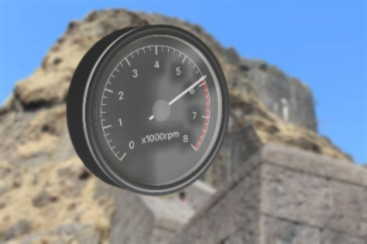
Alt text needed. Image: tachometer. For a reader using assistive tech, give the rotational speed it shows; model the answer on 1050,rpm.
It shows 5800,rpm
